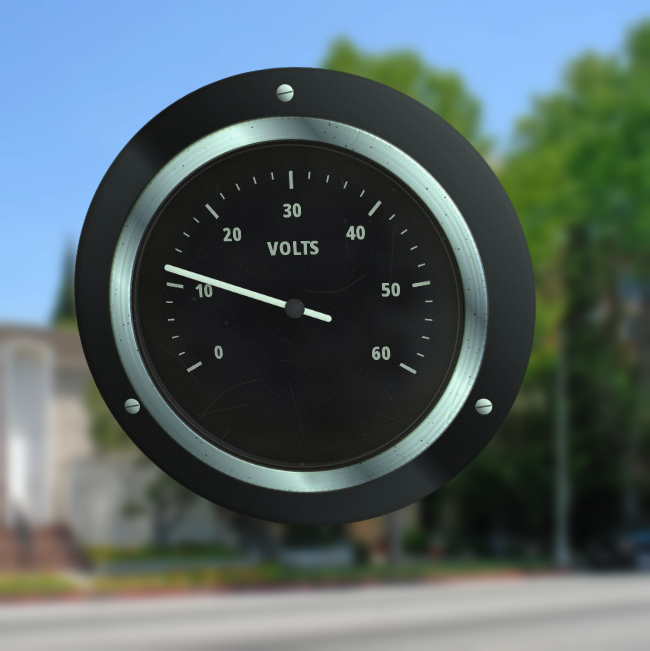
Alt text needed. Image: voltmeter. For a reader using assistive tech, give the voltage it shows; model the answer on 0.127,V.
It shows 12,V
